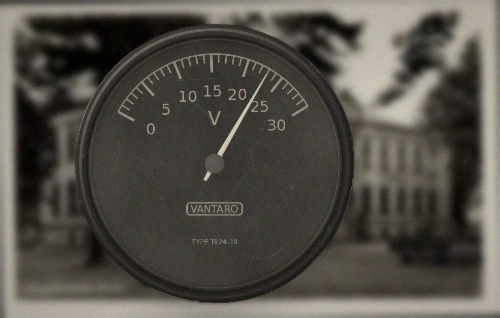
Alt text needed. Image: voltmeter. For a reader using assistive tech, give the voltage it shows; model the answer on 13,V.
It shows 23,V
